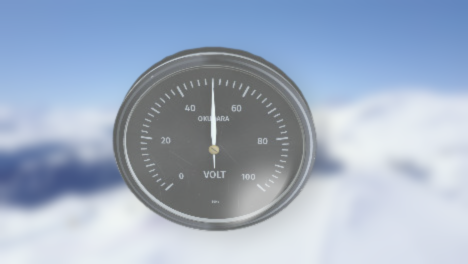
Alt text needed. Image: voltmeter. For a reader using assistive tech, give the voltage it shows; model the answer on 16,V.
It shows 50,V
